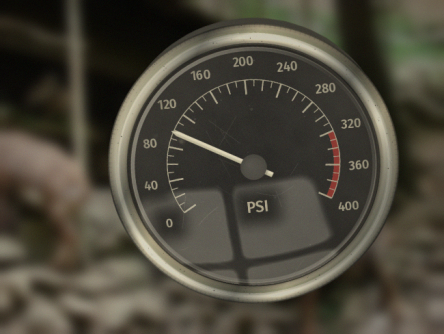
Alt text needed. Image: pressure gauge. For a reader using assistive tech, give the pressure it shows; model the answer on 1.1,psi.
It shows 100,psi
